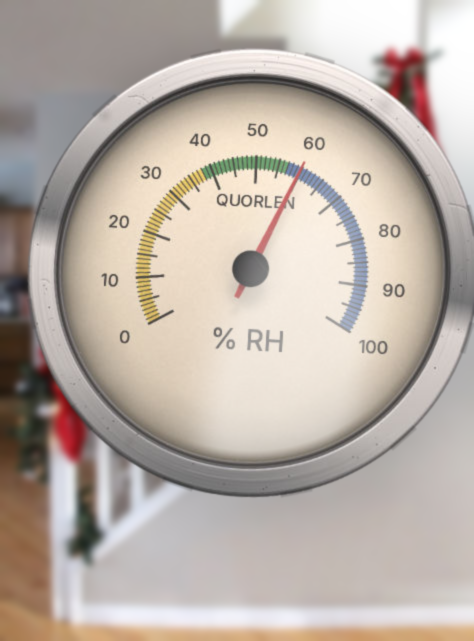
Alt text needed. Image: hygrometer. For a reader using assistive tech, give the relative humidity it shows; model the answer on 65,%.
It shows 60,%
